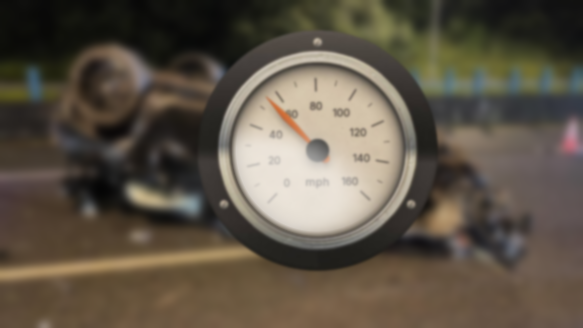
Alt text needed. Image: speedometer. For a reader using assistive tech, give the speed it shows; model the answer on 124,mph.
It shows 55,mph
